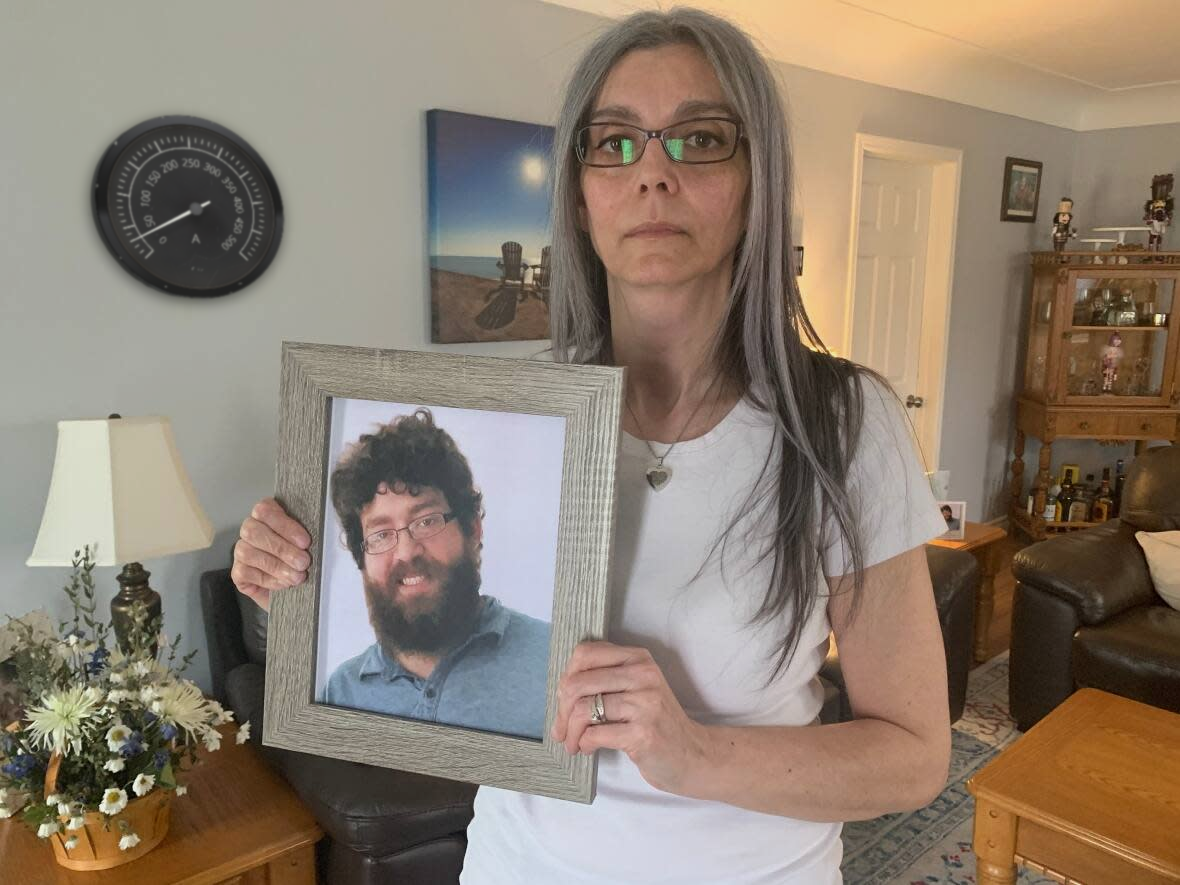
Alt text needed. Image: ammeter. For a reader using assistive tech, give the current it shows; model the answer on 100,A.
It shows 30,A
